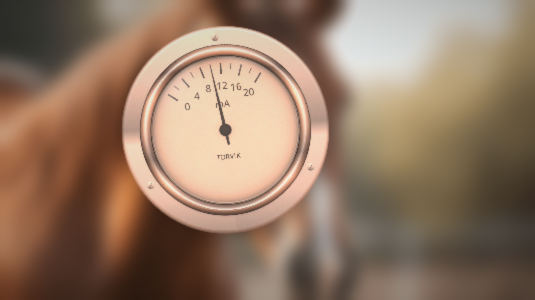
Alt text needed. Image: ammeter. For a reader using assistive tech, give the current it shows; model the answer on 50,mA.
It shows 10,mA
